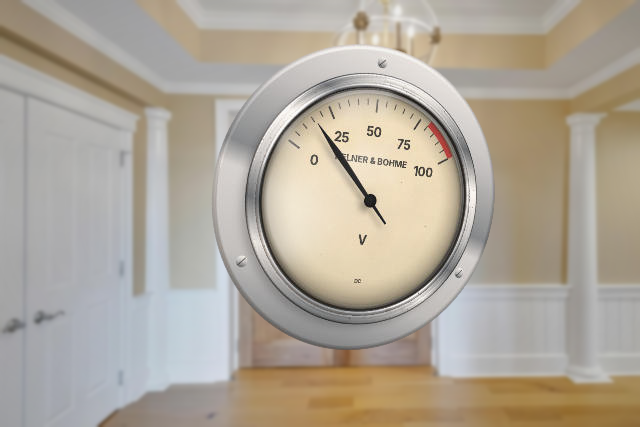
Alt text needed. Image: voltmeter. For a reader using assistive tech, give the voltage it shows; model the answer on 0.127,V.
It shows 15,V
